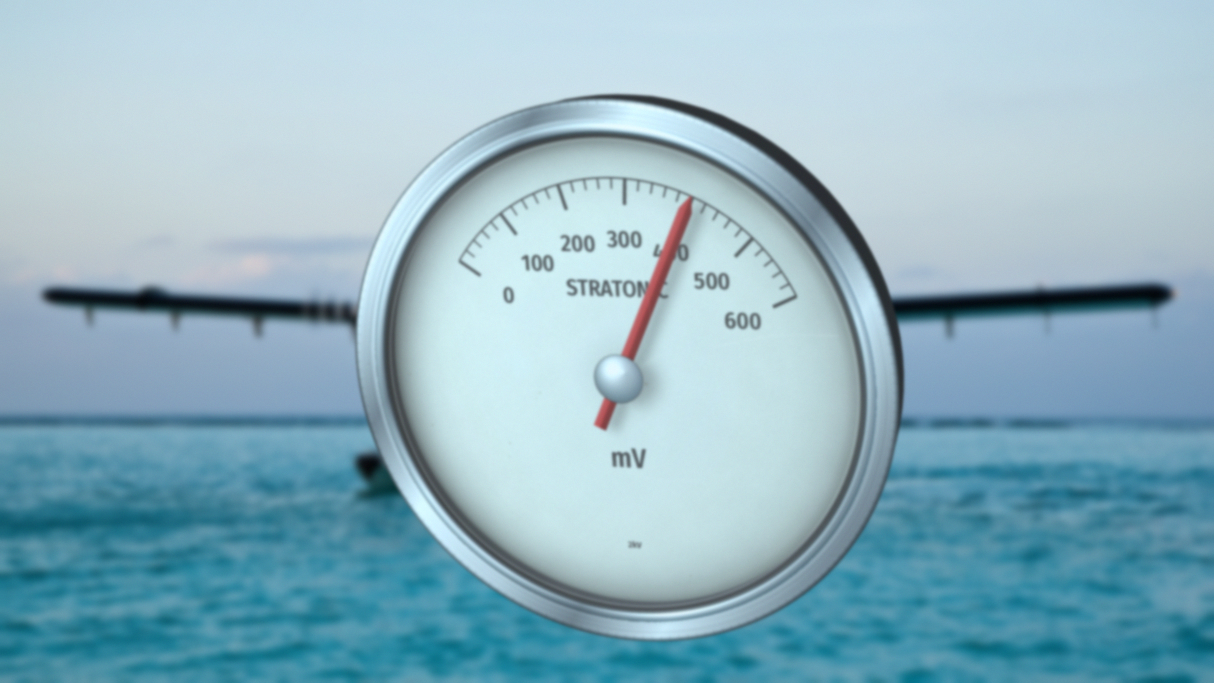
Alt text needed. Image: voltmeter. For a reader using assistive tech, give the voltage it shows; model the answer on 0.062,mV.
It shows 400,mV
